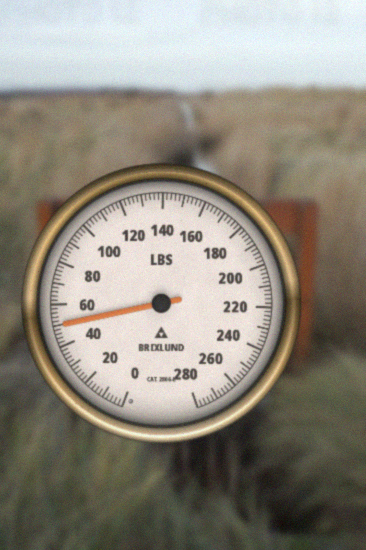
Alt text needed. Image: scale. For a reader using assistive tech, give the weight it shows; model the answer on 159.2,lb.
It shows 50,lb
